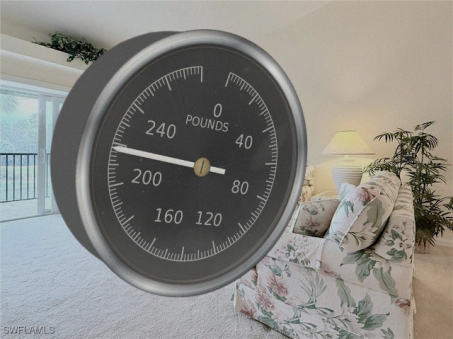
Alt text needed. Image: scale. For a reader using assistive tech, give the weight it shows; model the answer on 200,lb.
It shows 218,lb
